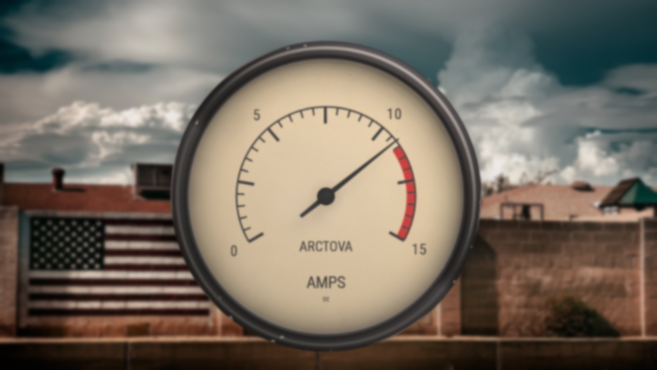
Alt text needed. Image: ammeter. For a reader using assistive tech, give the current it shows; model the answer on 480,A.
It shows 10.75,A
